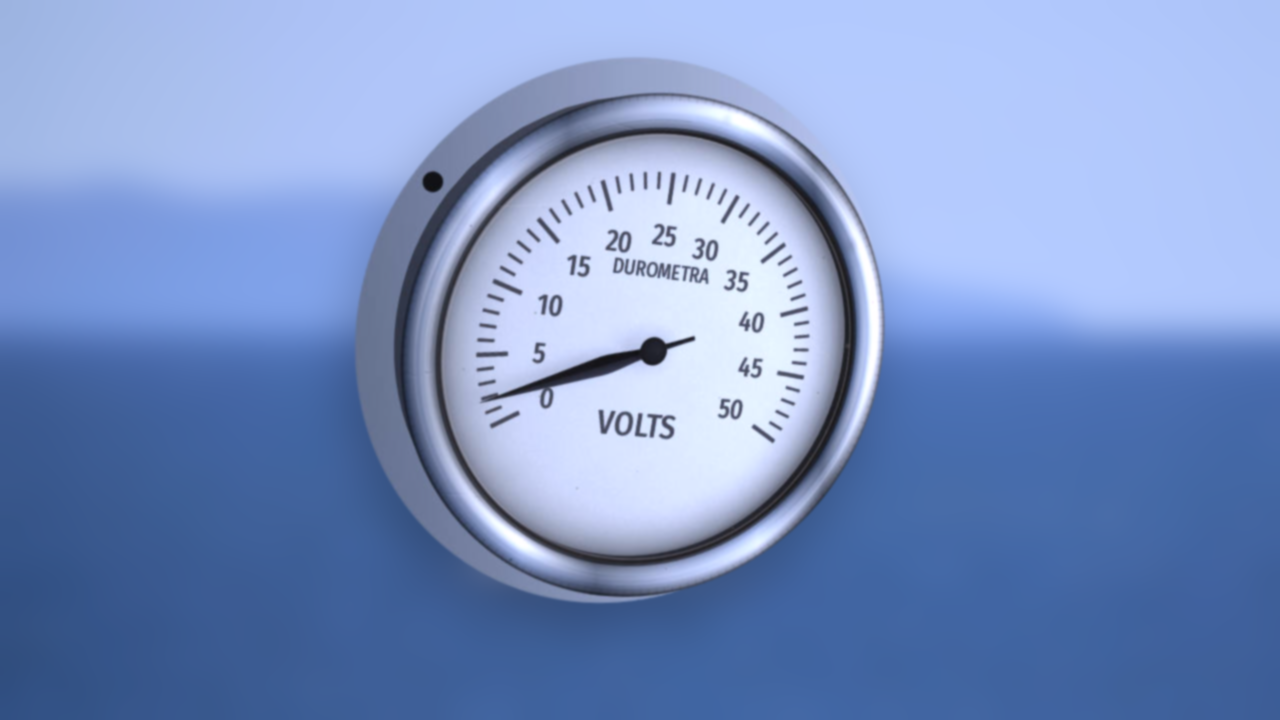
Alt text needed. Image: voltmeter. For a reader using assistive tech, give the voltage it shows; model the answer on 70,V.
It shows 2,V
